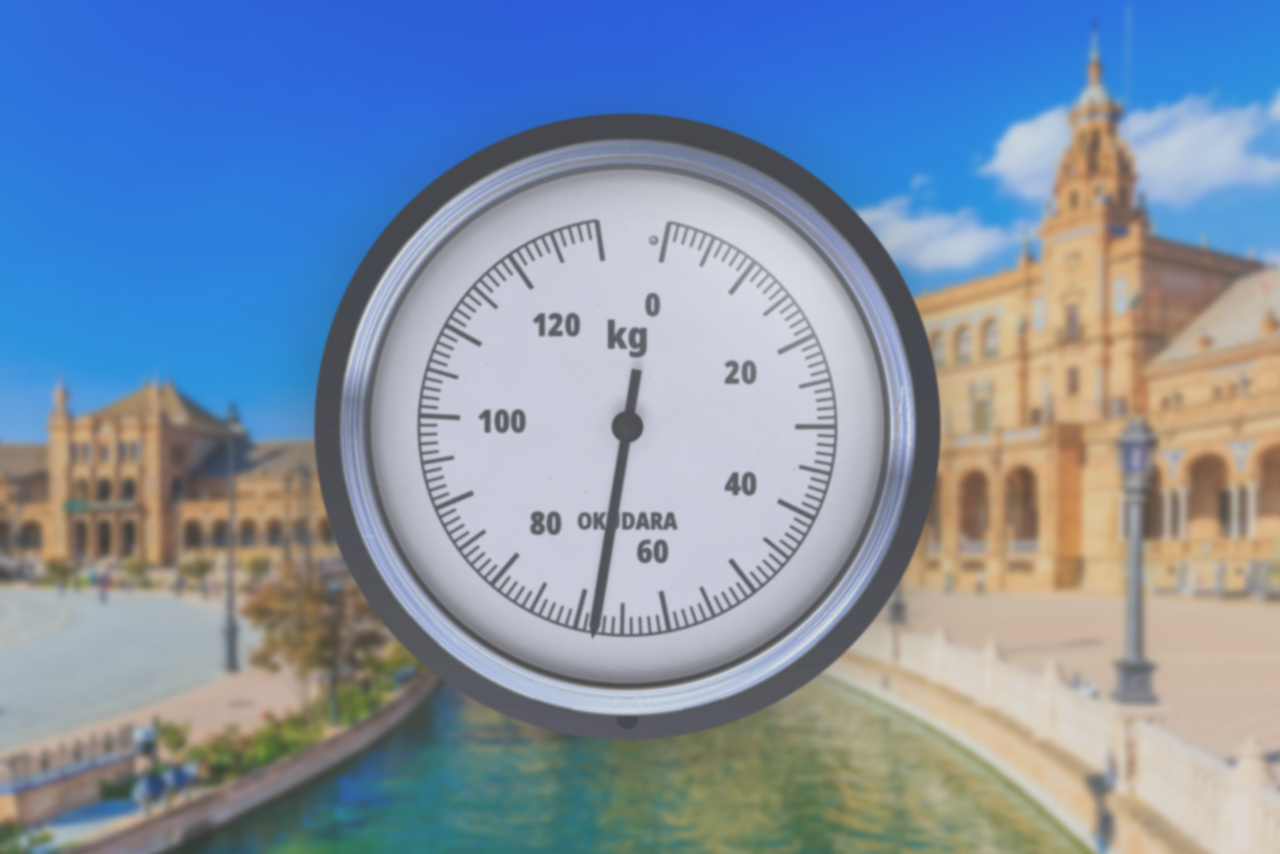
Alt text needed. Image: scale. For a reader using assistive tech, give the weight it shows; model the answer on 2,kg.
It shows 68,kg
